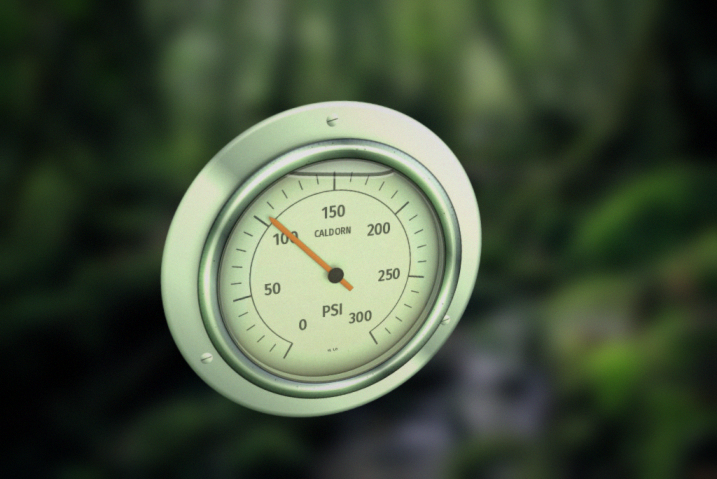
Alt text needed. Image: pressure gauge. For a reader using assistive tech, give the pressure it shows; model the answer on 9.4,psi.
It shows 105,psi
